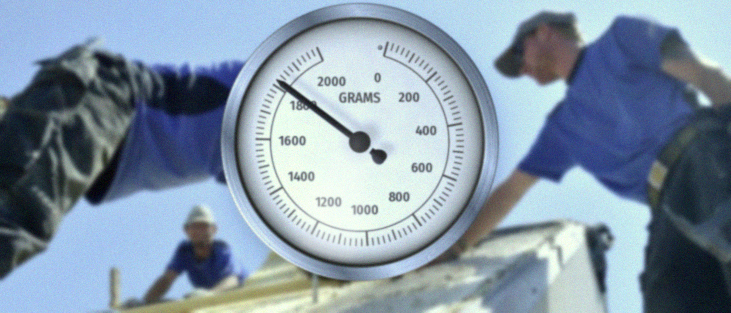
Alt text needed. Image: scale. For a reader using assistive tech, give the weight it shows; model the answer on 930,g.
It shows 1820,g
